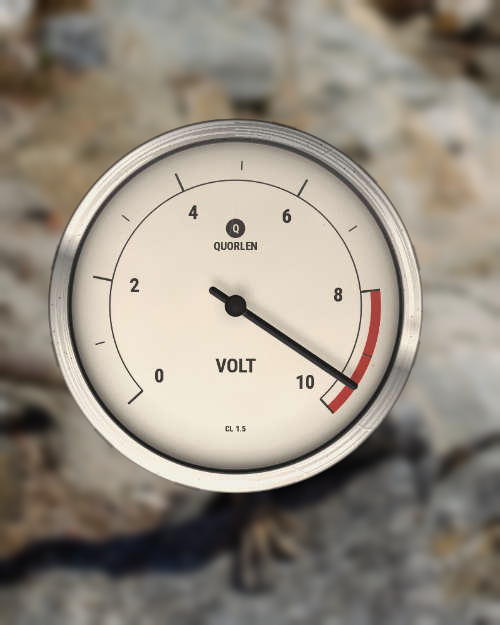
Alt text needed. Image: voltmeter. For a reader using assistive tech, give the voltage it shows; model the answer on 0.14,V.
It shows 9.5,V
